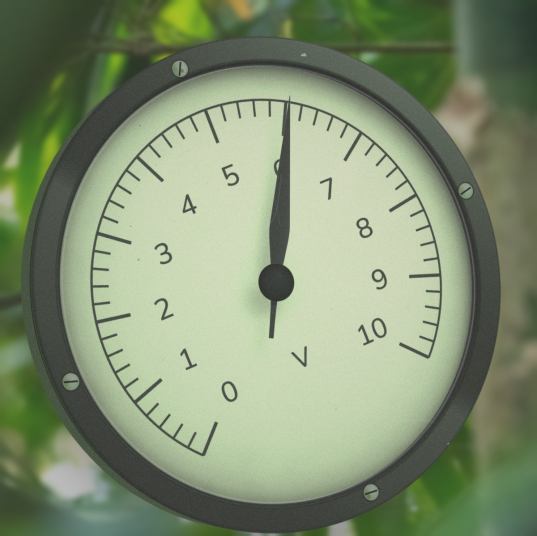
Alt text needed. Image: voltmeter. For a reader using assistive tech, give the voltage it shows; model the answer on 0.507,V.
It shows 6,V
